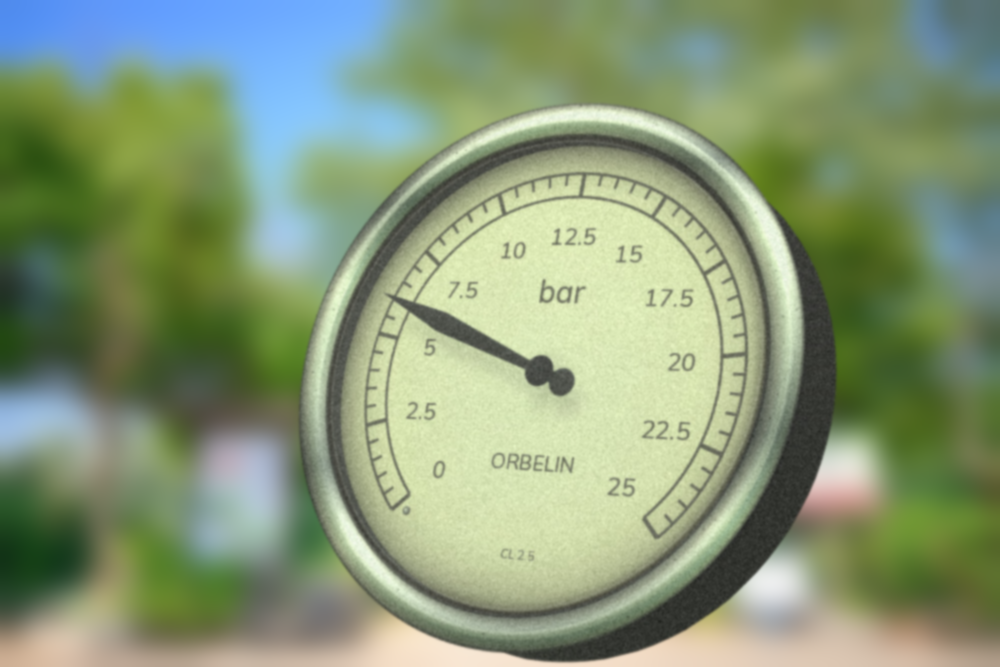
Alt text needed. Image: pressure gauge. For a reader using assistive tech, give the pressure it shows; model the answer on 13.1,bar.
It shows 6,bar
